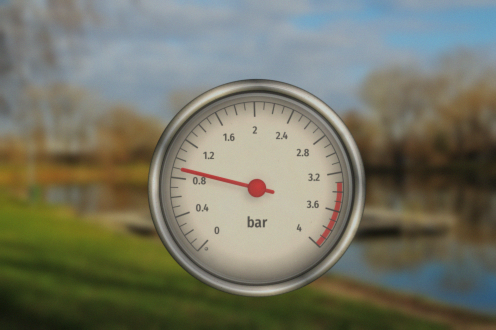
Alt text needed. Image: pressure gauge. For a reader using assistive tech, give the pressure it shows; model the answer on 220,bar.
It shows 0.9,bar
